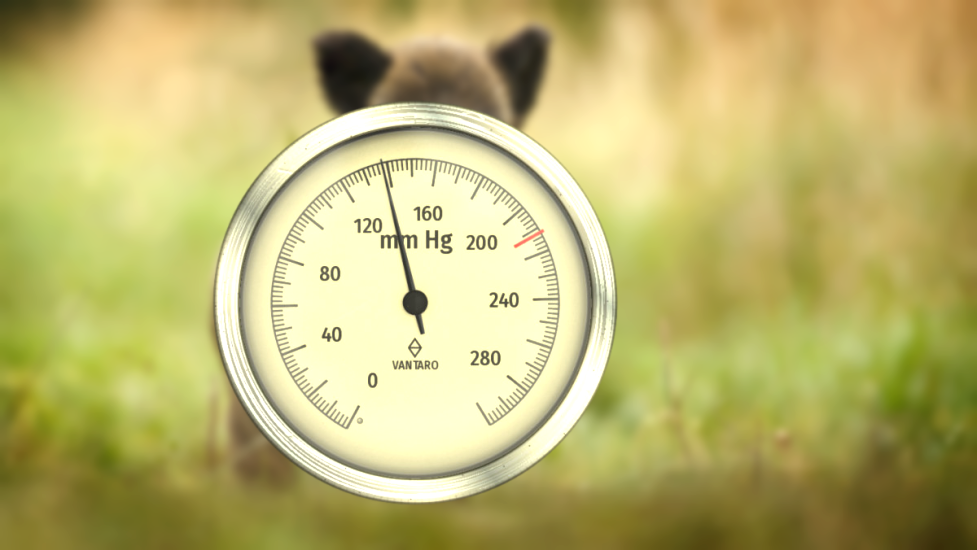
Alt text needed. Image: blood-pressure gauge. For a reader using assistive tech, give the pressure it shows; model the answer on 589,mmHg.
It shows 138,mmHg
